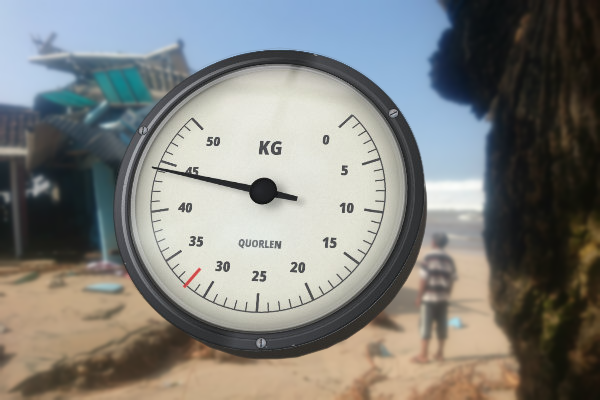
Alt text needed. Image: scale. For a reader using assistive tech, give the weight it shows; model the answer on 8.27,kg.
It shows 44,kg
